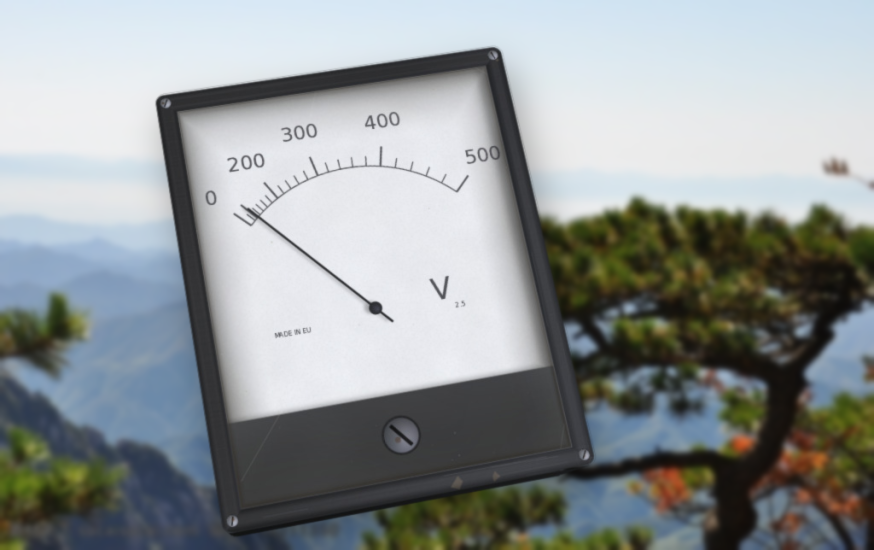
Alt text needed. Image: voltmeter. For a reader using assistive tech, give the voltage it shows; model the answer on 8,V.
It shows 100,V
